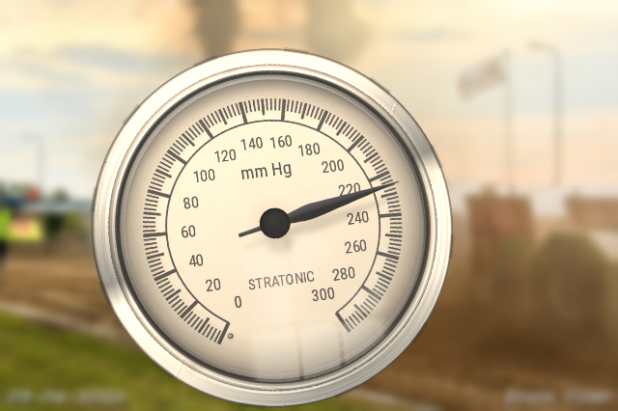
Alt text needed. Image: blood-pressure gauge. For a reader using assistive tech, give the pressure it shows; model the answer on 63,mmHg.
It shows 226,mmHg
